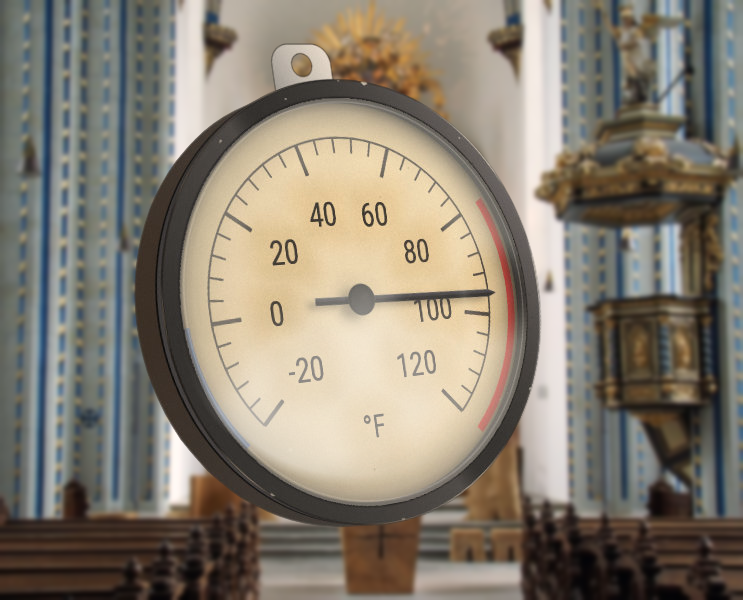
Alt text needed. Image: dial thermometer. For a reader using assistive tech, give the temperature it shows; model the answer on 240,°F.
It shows 96,°F
